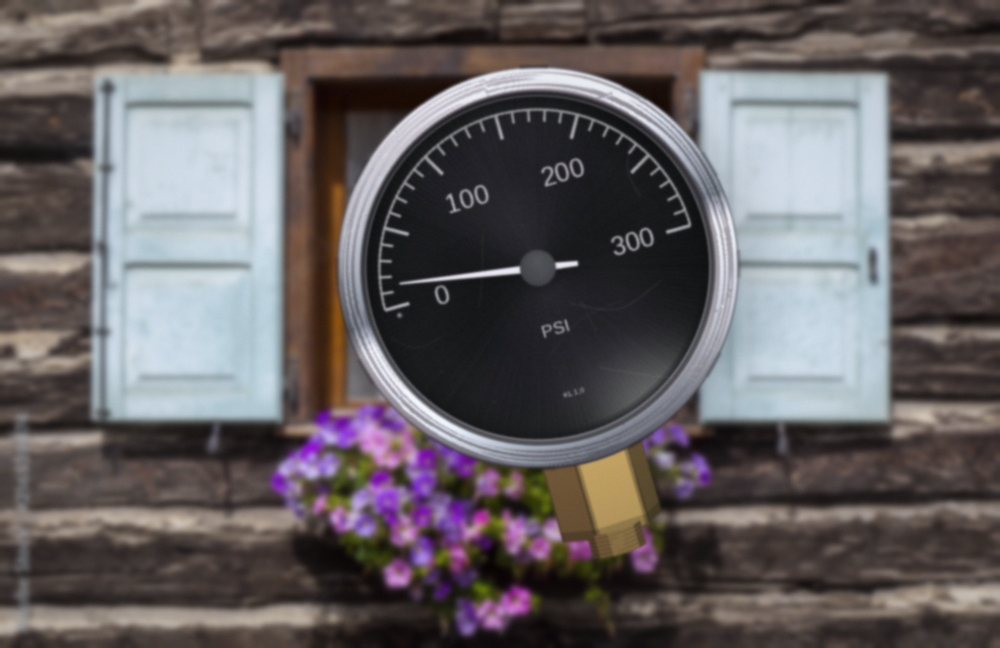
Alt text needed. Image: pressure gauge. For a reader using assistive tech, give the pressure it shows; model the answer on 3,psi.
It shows 15,psi
